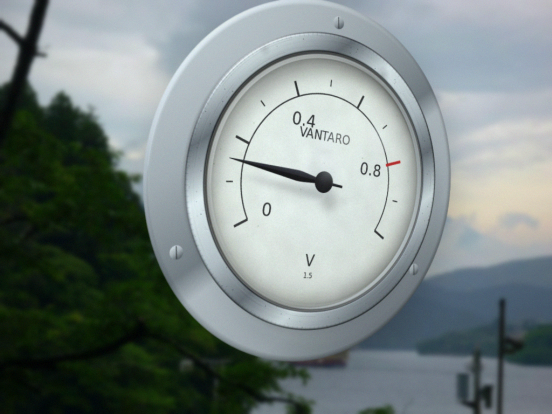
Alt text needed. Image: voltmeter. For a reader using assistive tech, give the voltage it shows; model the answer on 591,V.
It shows 0.15,V
